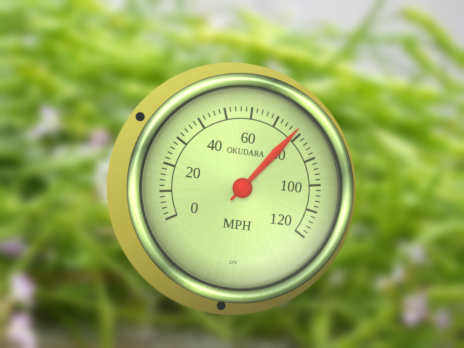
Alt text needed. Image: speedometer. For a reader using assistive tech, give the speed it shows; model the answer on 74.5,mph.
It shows 78,mph
